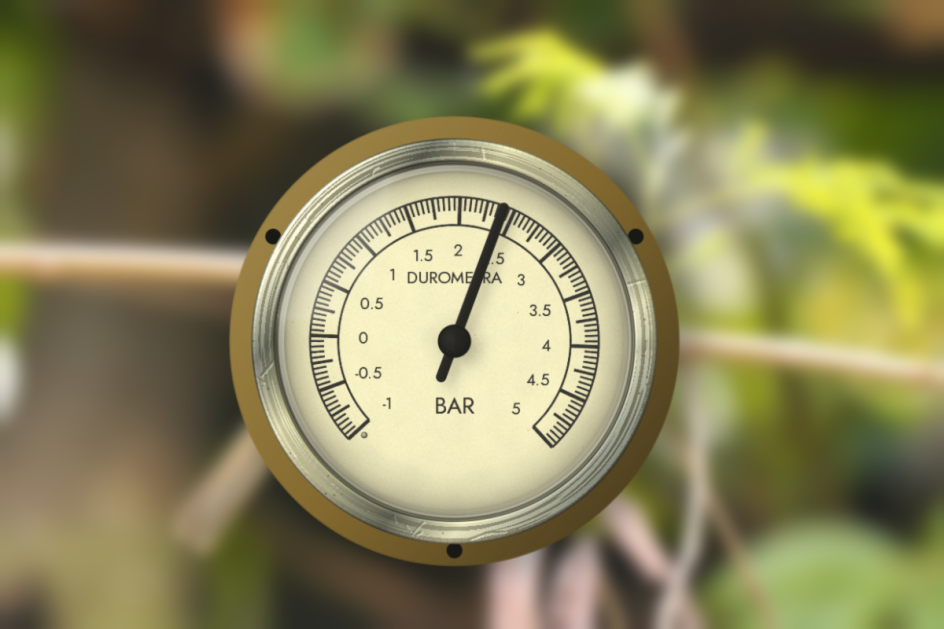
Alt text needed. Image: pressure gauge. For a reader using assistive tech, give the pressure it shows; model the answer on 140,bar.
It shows 2.4,bar
